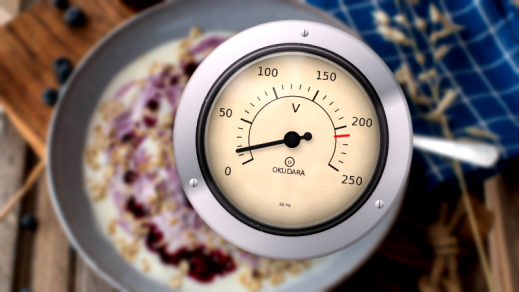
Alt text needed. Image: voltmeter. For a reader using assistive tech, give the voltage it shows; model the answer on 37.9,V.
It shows 15,V
